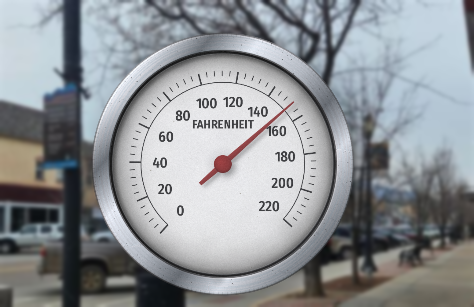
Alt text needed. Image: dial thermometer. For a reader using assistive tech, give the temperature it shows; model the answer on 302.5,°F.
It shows 152,°F
